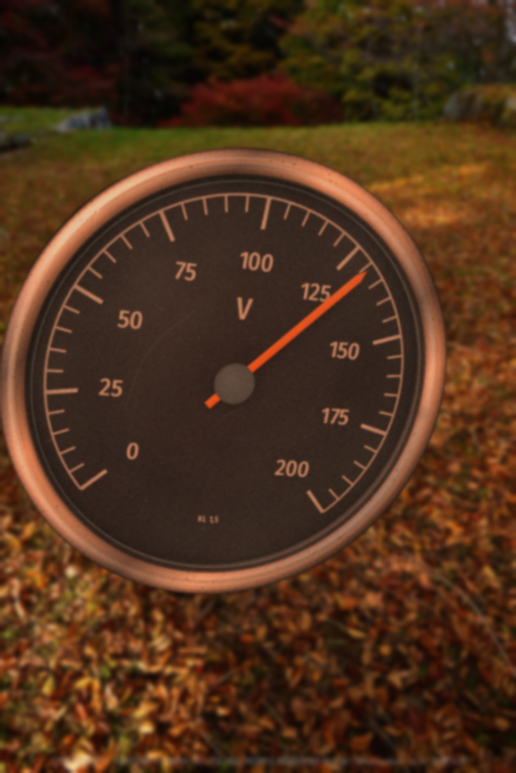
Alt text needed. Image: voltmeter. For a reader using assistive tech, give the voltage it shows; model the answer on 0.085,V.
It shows 130,V
